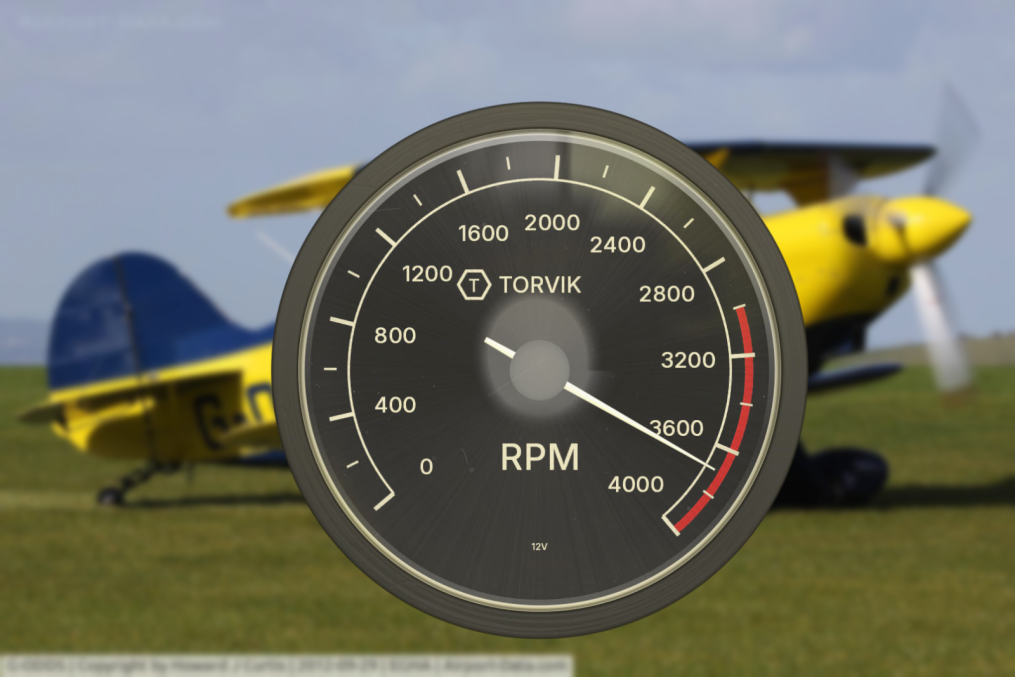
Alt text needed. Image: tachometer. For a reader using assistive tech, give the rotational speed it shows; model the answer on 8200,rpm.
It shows 3700,rpm
